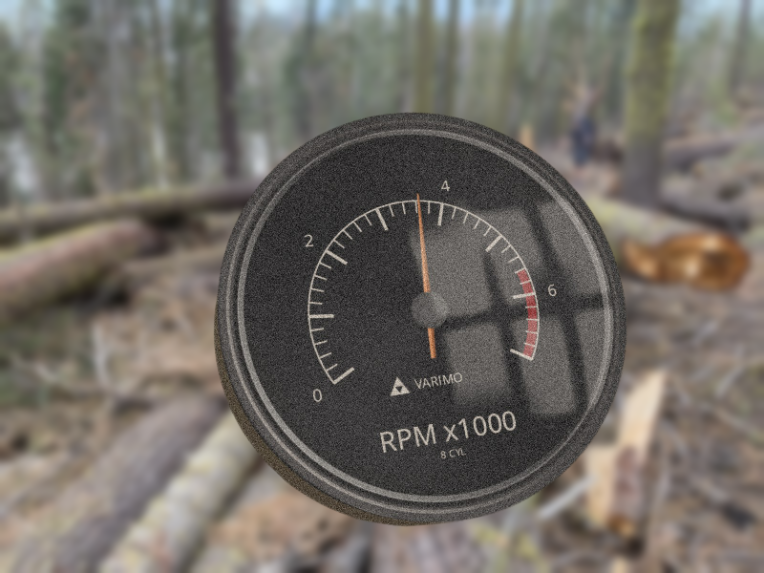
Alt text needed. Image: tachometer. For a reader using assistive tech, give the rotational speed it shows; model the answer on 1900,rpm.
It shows 3600,rpm
